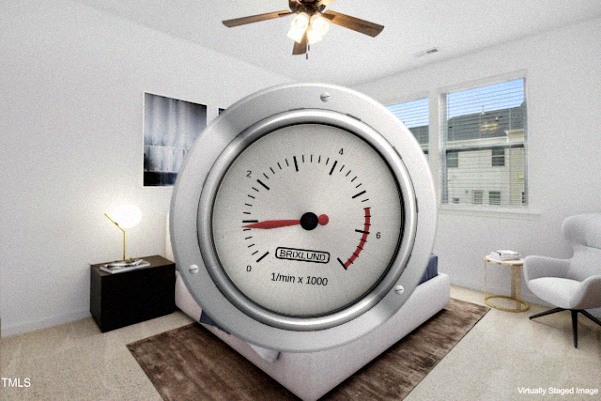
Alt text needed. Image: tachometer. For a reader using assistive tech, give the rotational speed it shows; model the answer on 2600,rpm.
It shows 900,rpm
